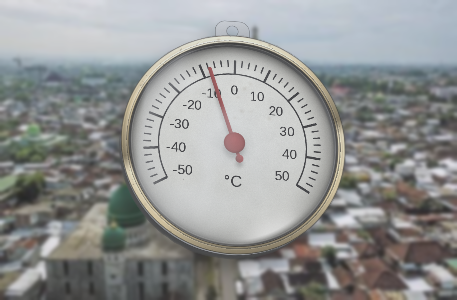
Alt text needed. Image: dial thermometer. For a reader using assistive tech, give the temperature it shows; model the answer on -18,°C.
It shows -8,°C
